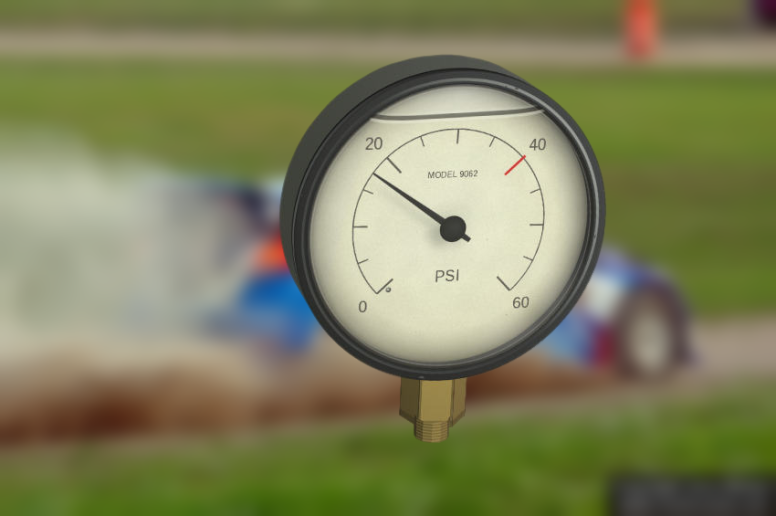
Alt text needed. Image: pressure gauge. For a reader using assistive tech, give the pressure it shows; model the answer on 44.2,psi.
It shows 17.5,psi
